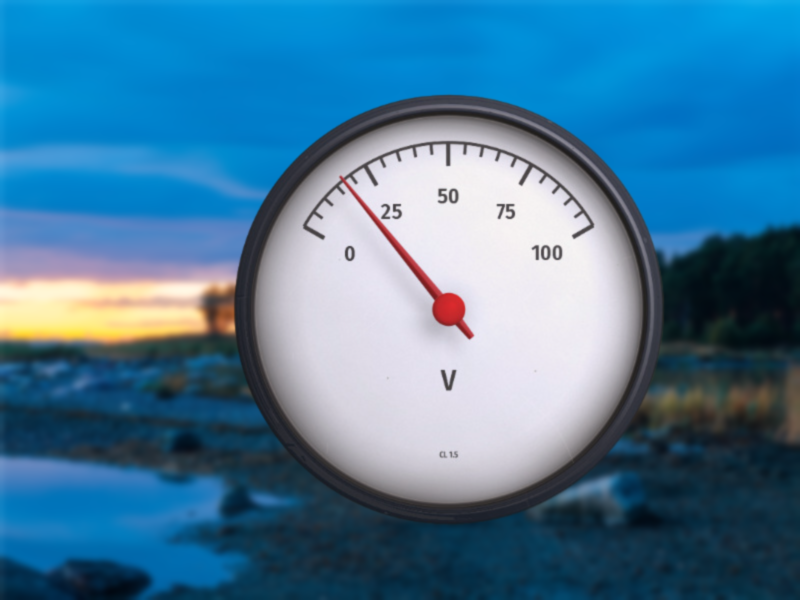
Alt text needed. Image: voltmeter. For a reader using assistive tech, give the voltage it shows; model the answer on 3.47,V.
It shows 17.5,V
